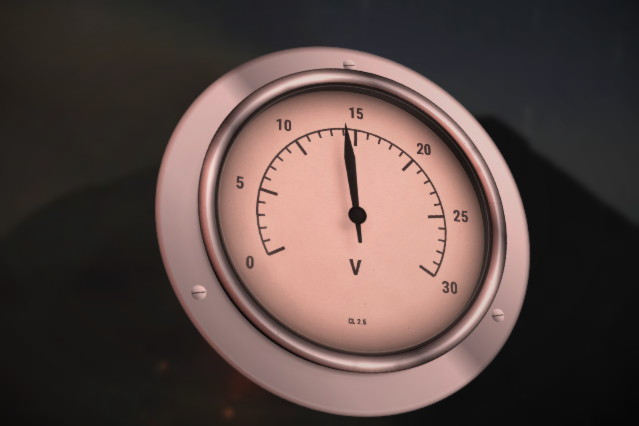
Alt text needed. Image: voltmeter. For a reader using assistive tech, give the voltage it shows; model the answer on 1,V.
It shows 14,V
